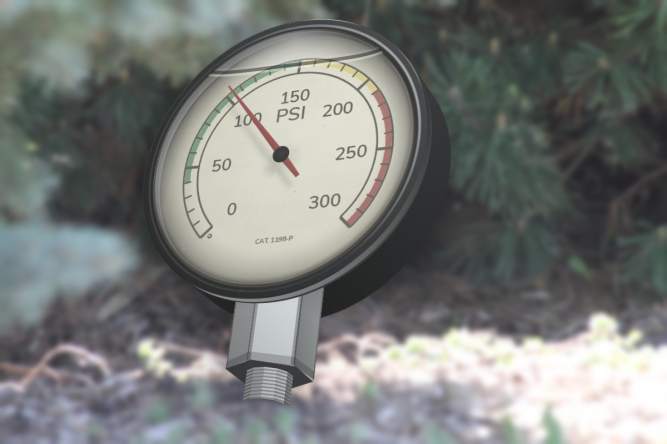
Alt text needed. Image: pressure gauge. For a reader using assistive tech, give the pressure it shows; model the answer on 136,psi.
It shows 105,psi
